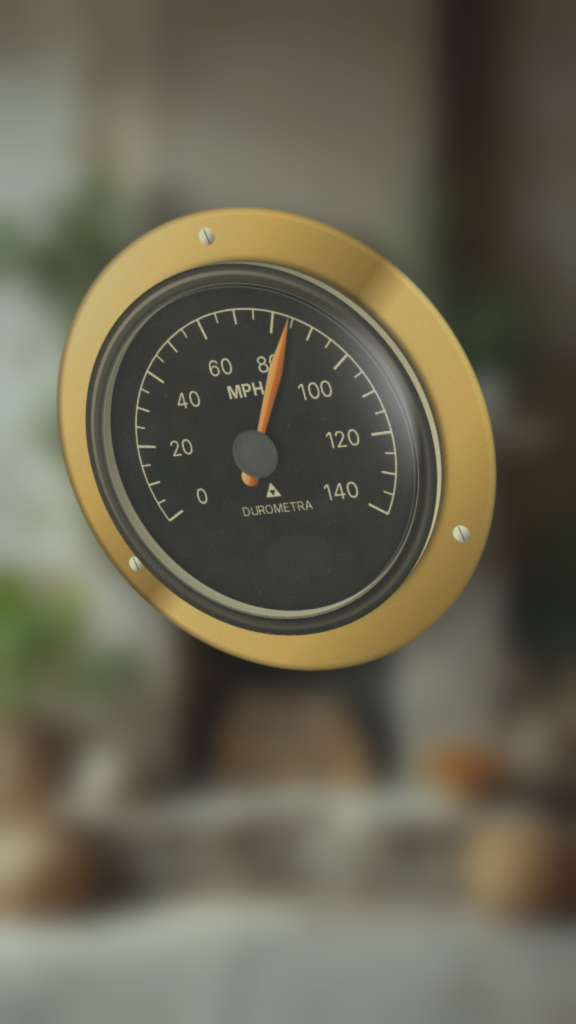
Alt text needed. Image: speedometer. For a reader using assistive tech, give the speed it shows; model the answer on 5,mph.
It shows 85,mph
